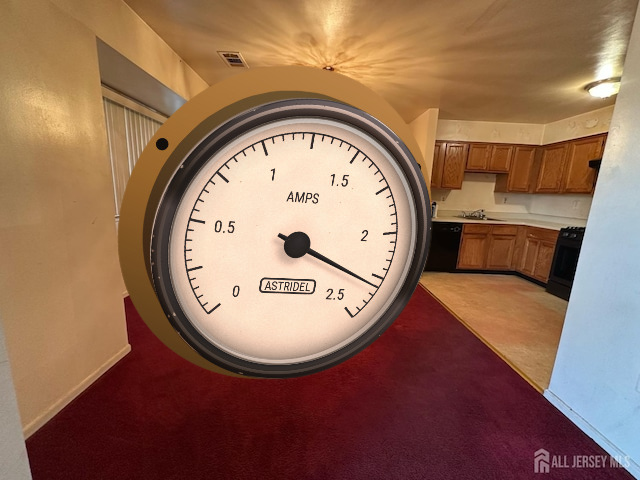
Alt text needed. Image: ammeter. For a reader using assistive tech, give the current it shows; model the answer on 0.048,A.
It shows 2.3,A
